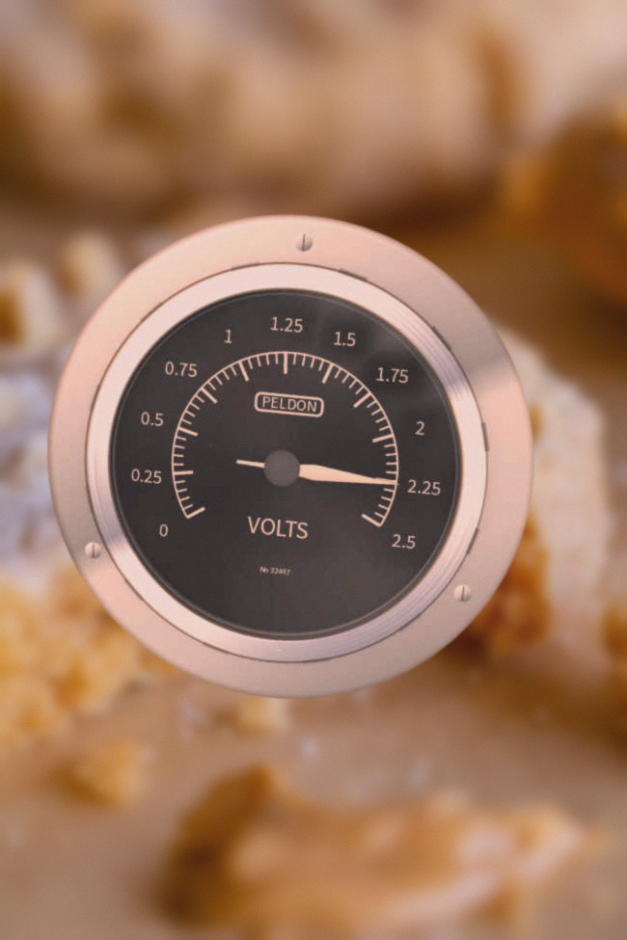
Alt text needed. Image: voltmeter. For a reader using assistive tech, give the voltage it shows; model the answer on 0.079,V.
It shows 2.25,V
